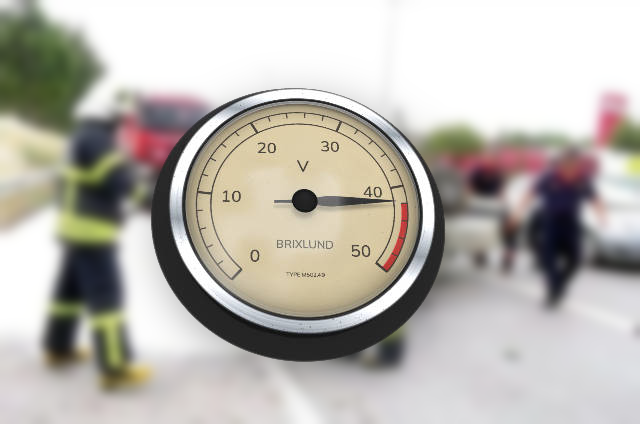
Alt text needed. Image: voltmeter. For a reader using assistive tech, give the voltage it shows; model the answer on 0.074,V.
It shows 42,V
